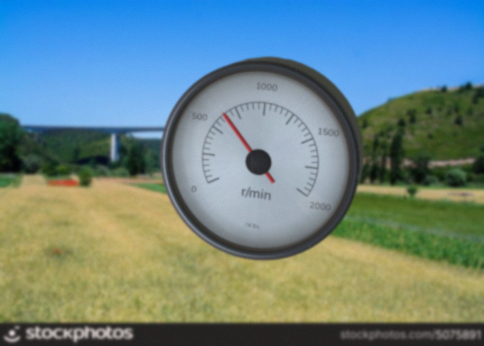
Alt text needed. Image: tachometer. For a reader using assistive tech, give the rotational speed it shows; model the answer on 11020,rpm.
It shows 650,rpm
